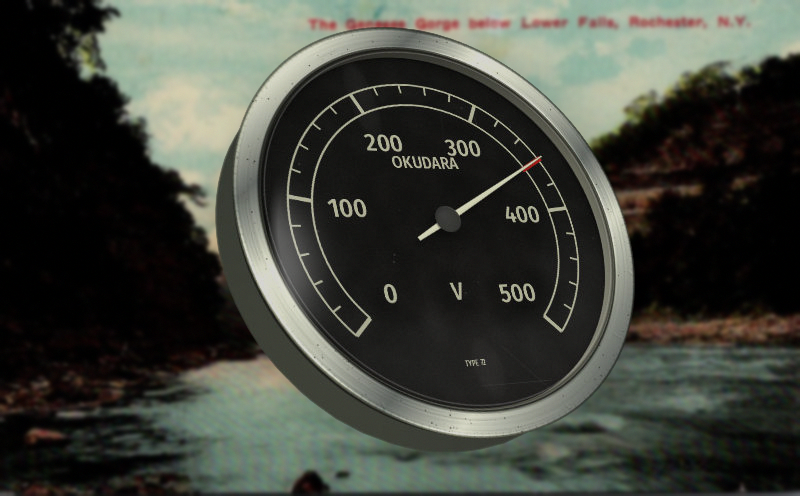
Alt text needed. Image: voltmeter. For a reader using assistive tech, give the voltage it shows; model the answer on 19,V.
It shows 360,V
